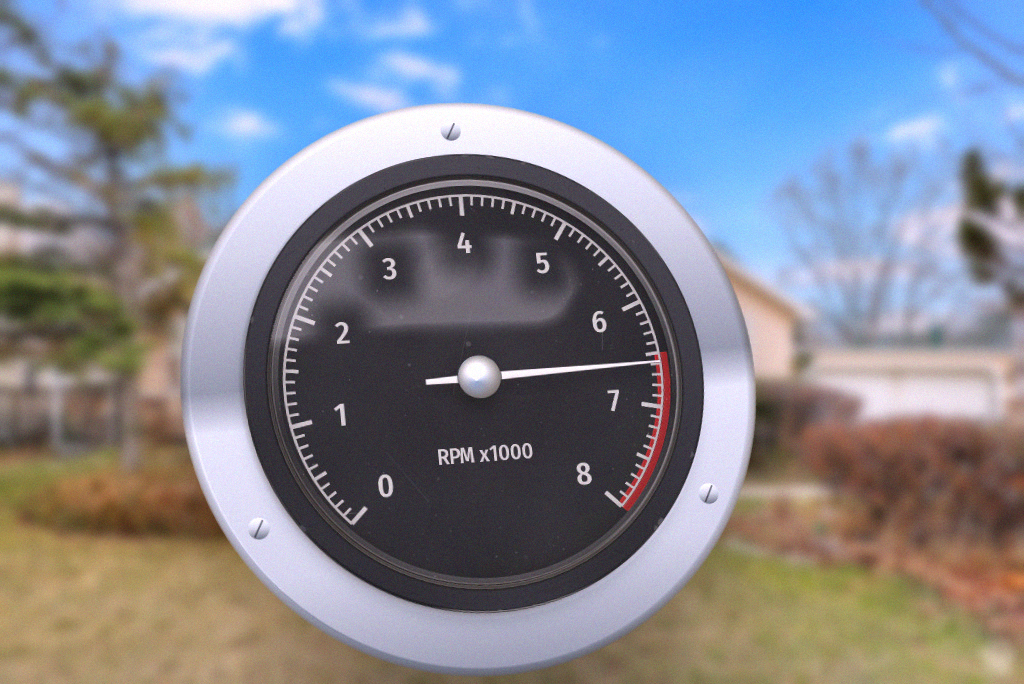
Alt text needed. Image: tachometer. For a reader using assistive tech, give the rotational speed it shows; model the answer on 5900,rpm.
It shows 6600,rpm
